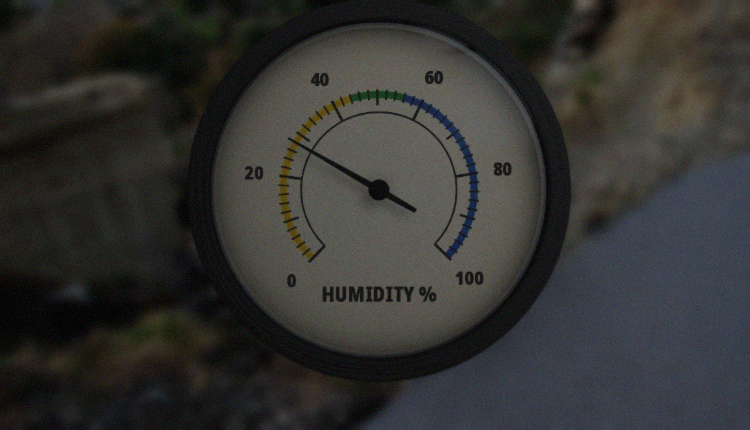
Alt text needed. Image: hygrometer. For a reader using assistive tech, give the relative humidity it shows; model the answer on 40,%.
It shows 28,%
